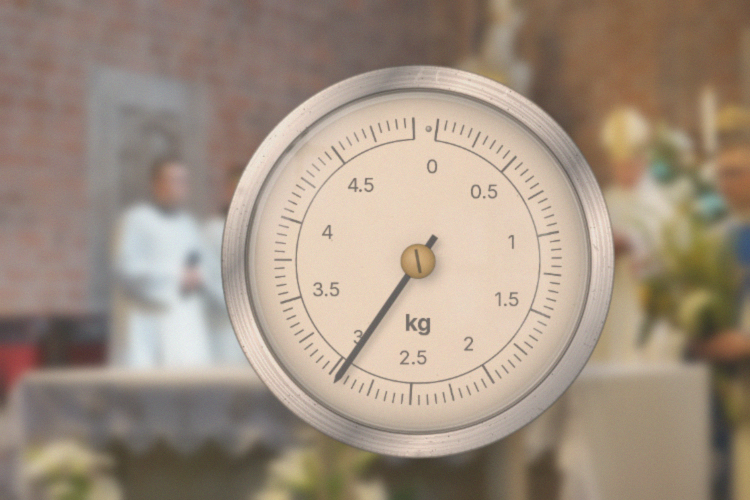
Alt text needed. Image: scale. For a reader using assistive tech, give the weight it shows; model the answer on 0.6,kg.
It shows 2.95,kg
